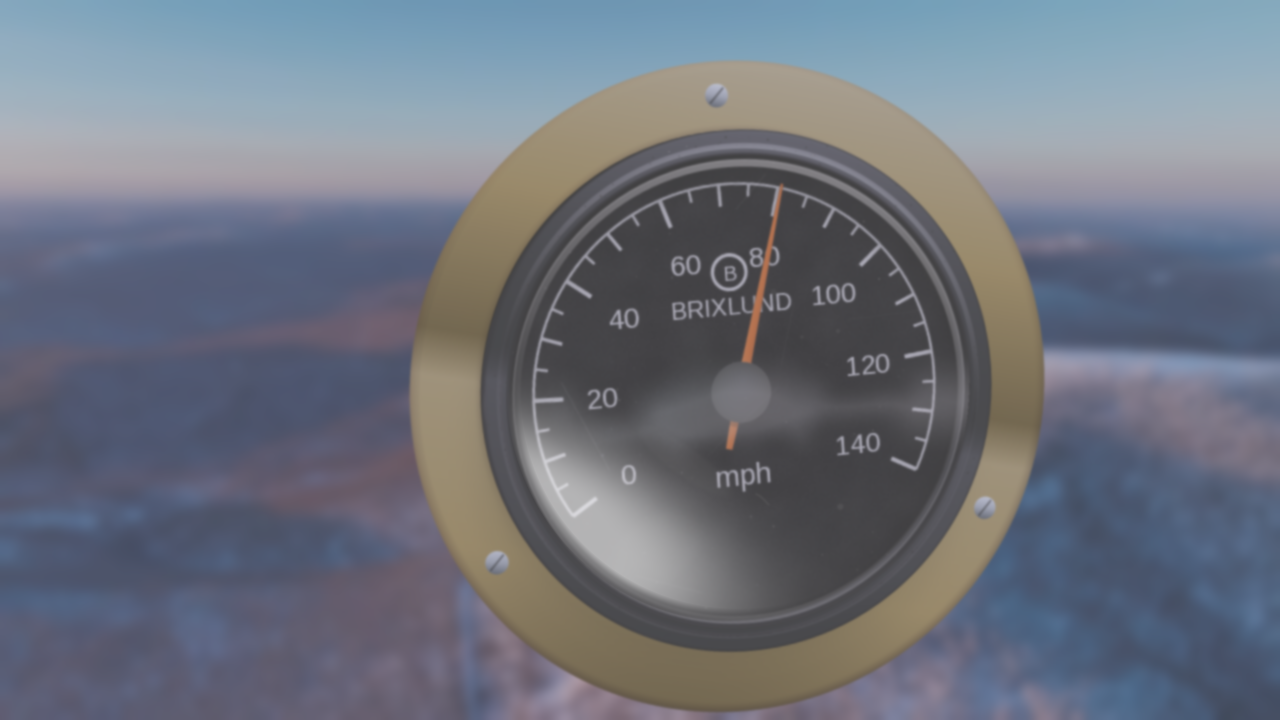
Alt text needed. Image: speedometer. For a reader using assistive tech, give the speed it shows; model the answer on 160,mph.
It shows 80,mph
